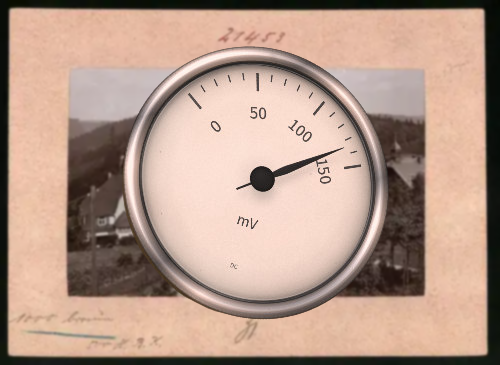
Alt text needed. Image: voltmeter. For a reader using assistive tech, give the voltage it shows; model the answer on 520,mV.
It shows 135,mV
